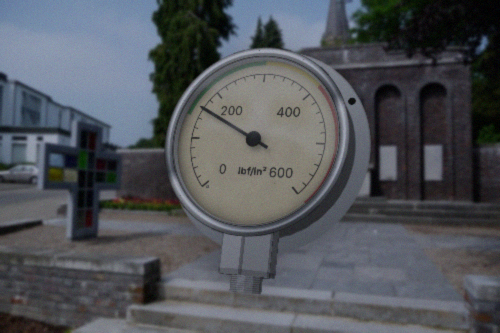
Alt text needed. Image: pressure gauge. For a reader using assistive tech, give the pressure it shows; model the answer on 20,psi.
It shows 160,psi
